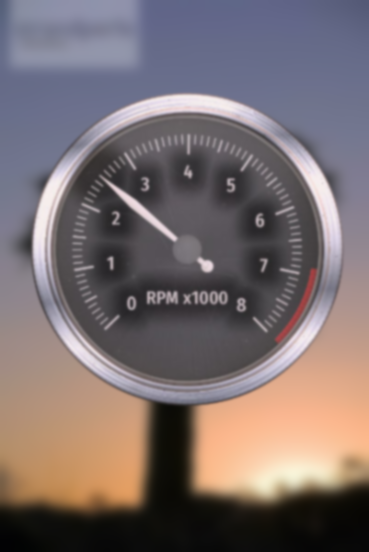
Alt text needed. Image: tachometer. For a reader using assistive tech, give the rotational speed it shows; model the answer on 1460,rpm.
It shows 2500,rpm
